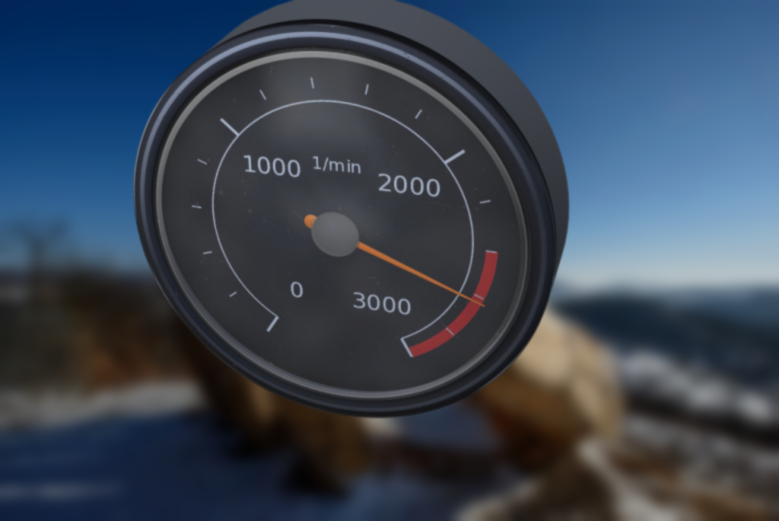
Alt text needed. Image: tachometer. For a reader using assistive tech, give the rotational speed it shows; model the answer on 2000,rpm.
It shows 2600,rpm
